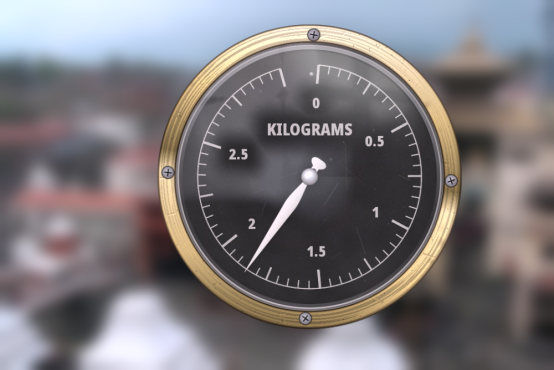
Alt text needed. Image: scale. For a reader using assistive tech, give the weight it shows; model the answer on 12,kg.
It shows 1.85,kg
